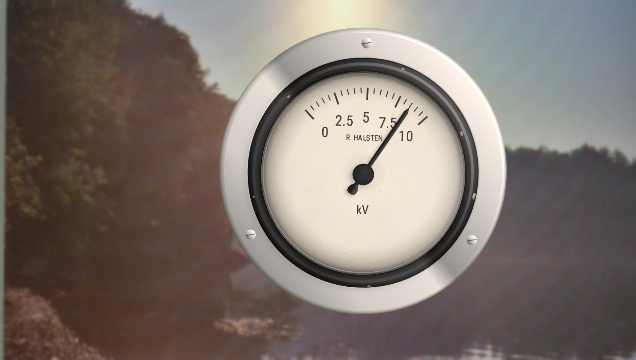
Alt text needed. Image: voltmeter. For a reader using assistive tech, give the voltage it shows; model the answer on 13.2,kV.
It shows 8.5,kV
